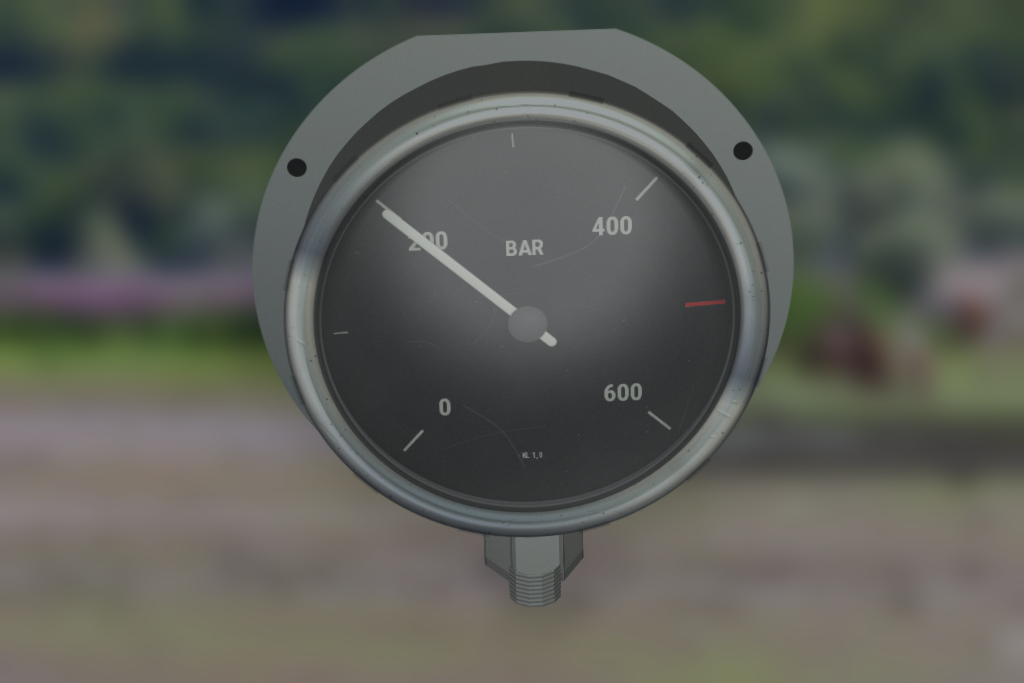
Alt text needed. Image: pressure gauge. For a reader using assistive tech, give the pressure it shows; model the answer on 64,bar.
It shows 200,bar
